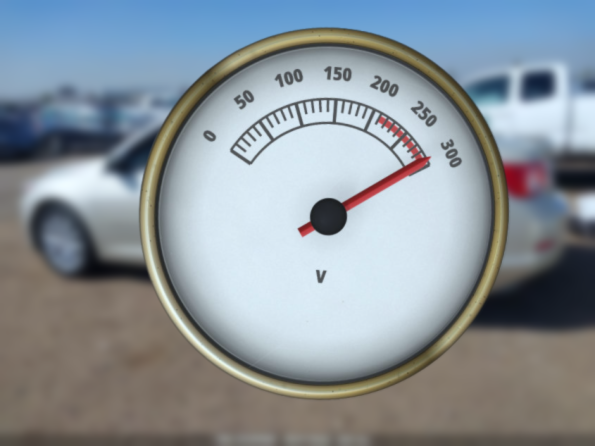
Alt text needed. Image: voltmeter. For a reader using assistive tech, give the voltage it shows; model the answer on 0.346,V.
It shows 290,V
